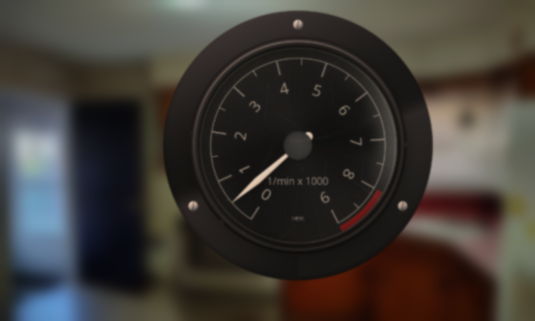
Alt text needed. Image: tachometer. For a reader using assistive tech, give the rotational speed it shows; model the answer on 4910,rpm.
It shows 500,rpm
